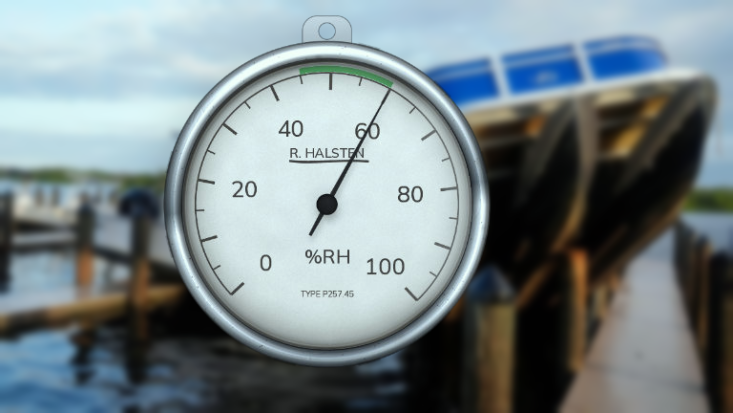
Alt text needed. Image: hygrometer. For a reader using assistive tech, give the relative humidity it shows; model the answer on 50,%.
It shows 60,%
